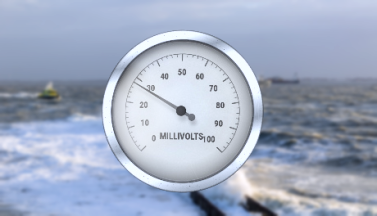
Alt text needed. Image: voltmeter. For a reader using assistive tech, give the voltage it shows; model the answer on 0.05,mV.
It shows 28,mV
